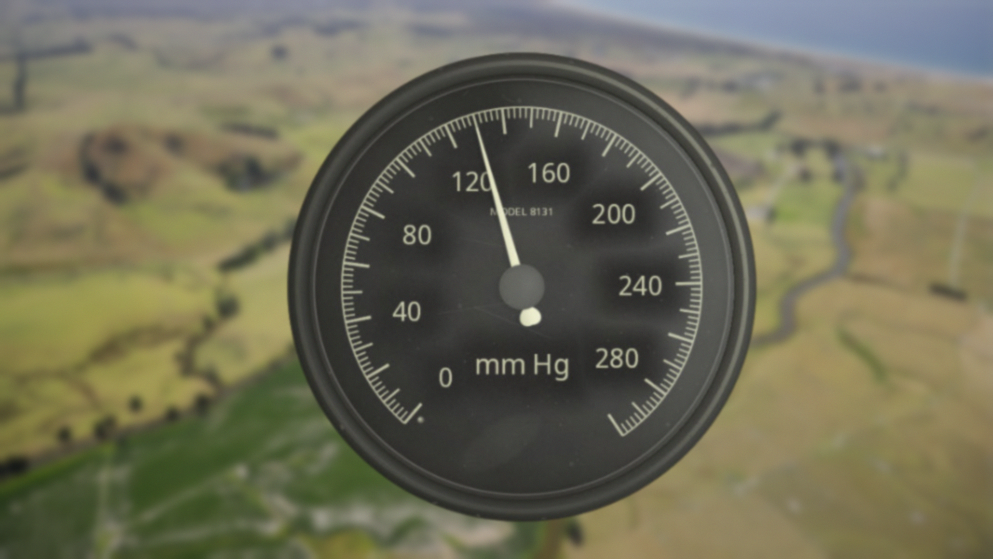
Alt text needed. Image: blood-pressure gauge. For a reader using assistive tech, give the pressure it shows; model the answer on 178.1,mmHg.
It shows 130,mmHg
